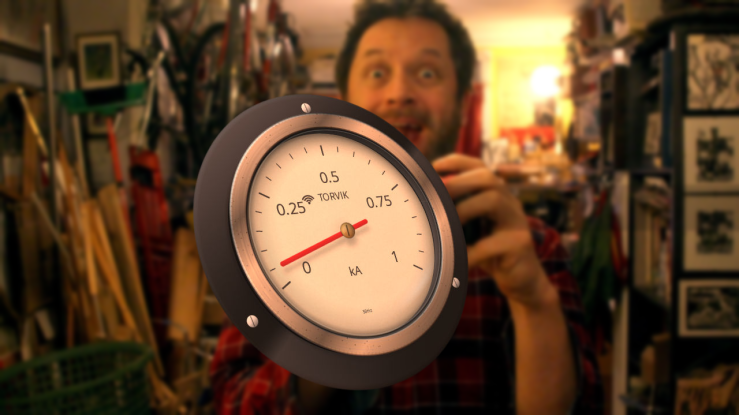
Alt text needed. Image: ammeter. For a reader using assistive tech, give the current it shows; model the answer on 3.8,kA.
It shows 0.05,kA
